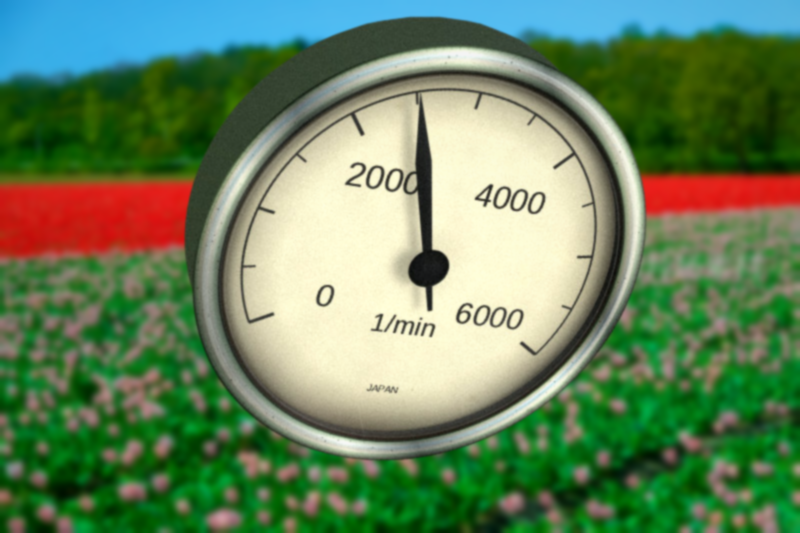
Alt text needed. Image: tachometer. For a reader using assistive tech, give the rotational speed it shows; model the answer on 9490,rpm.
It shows 2500,rpm
